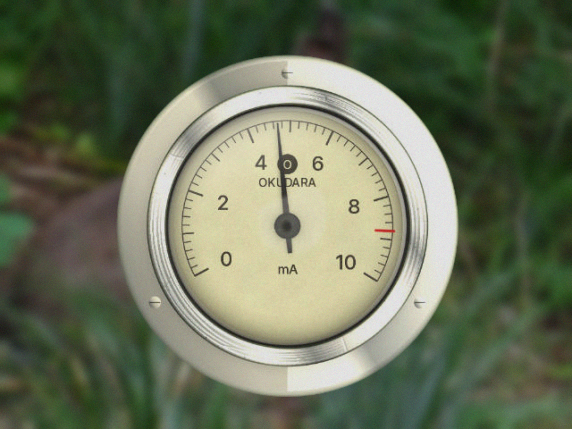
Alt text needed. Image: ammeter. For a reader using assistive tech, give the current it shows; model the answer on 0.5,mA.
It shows 4.7,mA
